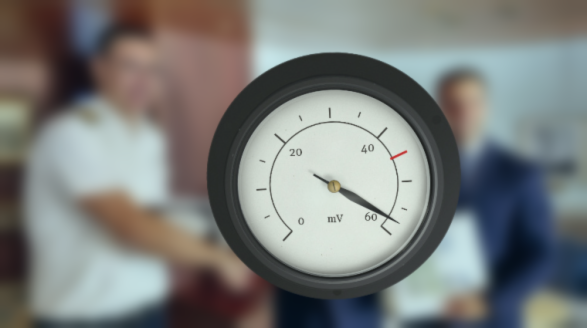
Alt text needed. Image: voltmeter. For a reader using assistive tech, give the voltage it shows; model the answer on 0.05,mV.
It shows 57.5,mV
